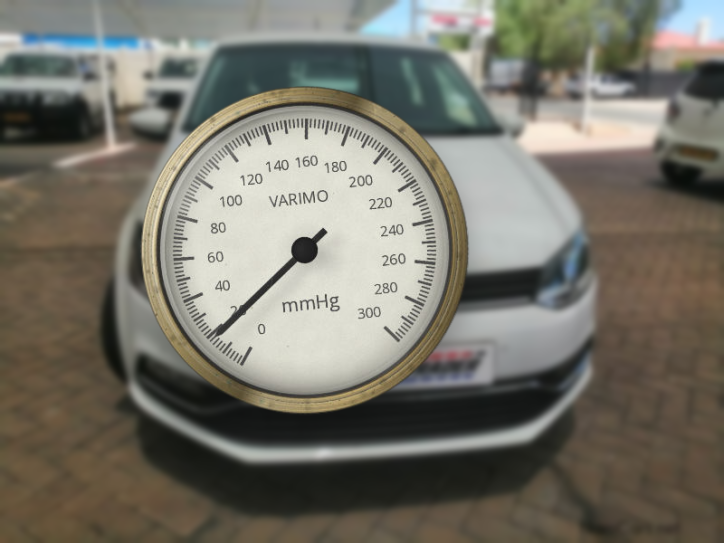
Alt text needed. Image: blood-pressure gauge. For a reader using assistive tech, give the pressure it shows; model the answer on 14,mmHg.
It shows 18,mmHg
